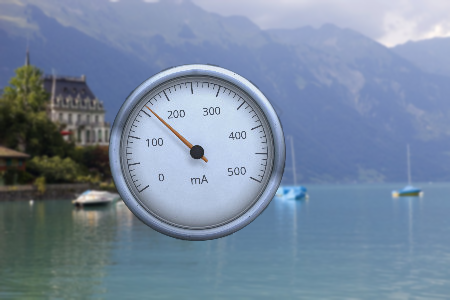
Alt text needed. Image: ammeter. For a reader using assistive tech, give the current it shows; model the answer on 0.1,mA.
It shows 160,mA
